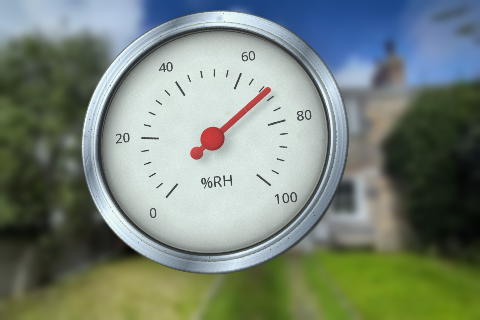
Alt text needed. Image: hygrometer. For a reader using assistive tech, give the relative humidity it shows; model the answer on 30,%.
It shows 70,%
